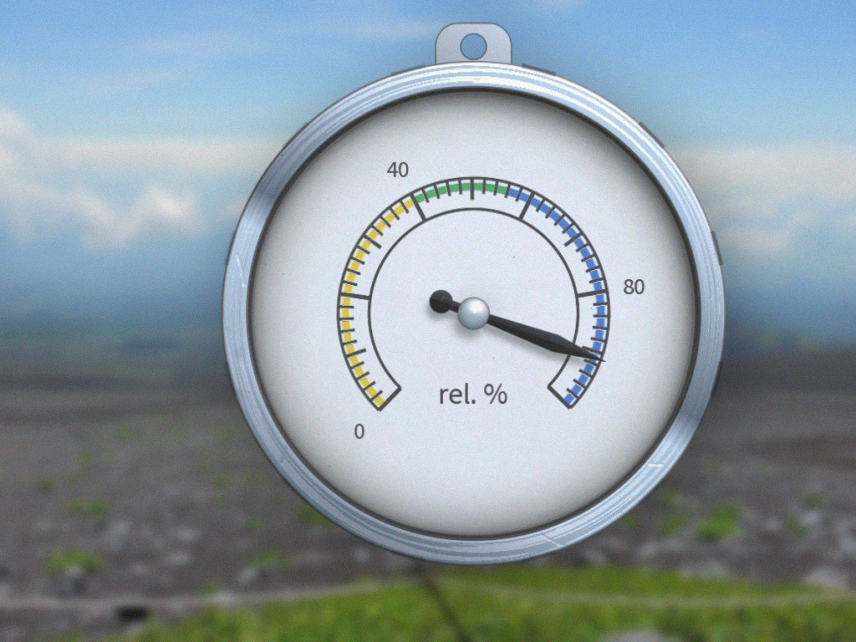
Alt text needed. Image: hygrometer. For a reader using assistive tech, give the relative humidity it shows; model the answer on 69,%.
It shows 91,%
